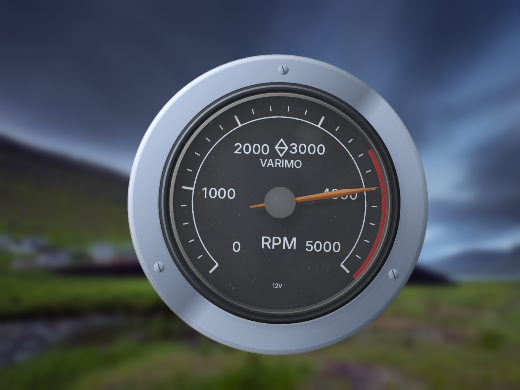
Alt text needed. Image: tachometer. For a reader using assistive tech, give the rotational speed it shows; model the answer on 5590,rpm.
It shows 4000,rpm
